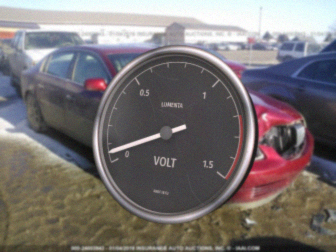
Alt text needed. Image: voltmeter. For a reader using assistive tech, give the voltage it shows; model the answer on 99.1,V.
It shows 0.05,V
